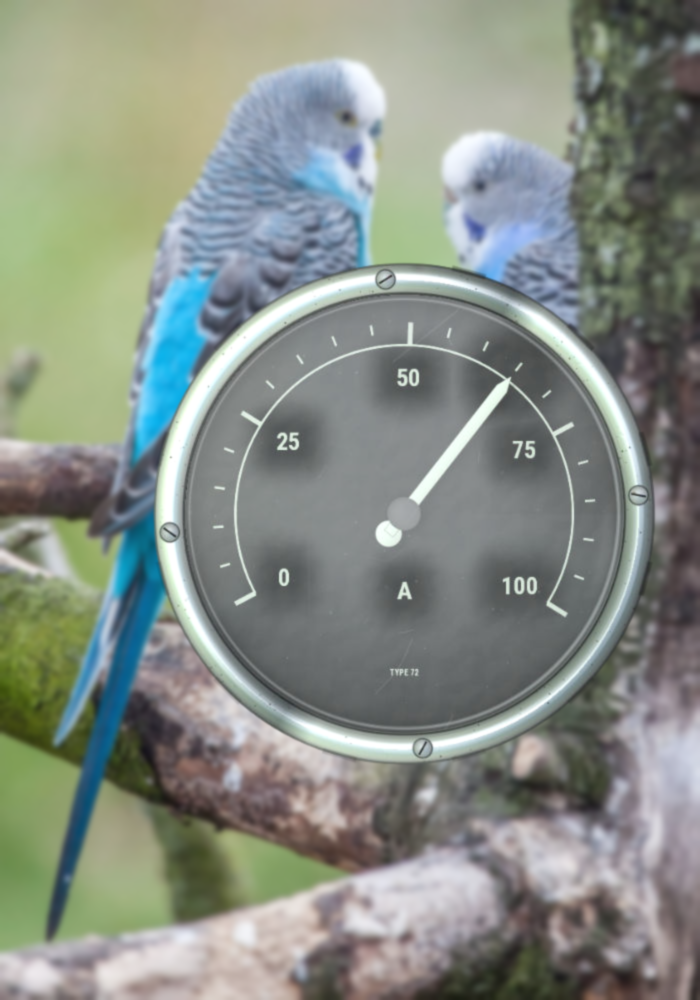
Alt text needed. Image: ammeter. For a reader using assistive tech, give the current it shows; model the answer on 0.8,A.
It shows 65,A
